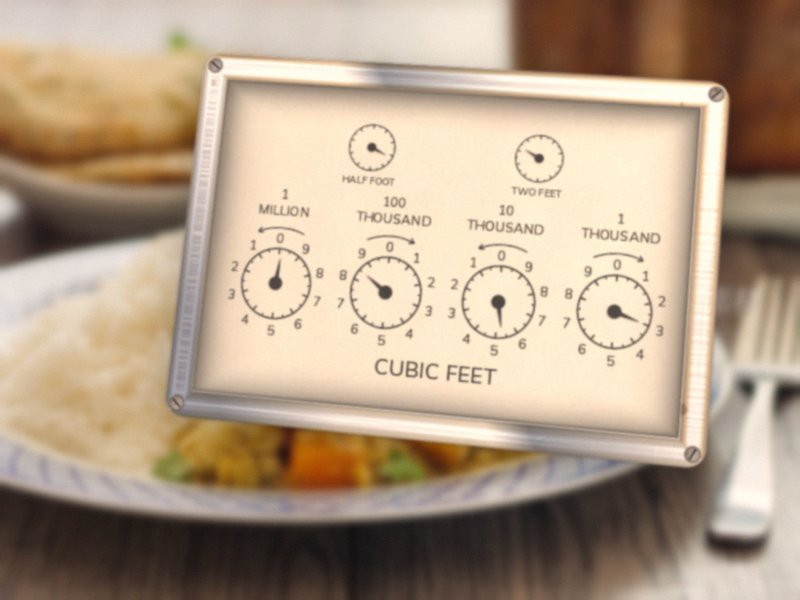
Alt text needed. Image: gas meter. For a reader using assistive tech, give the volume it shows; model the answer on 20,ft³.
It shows 985300,ft³
